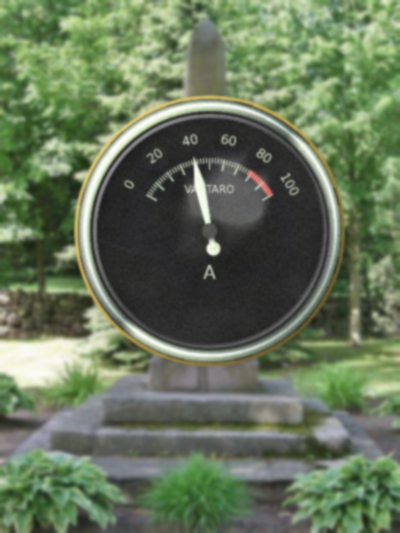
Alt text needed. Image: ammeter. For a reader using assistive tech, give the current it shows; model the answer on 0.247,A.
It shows 40,A
